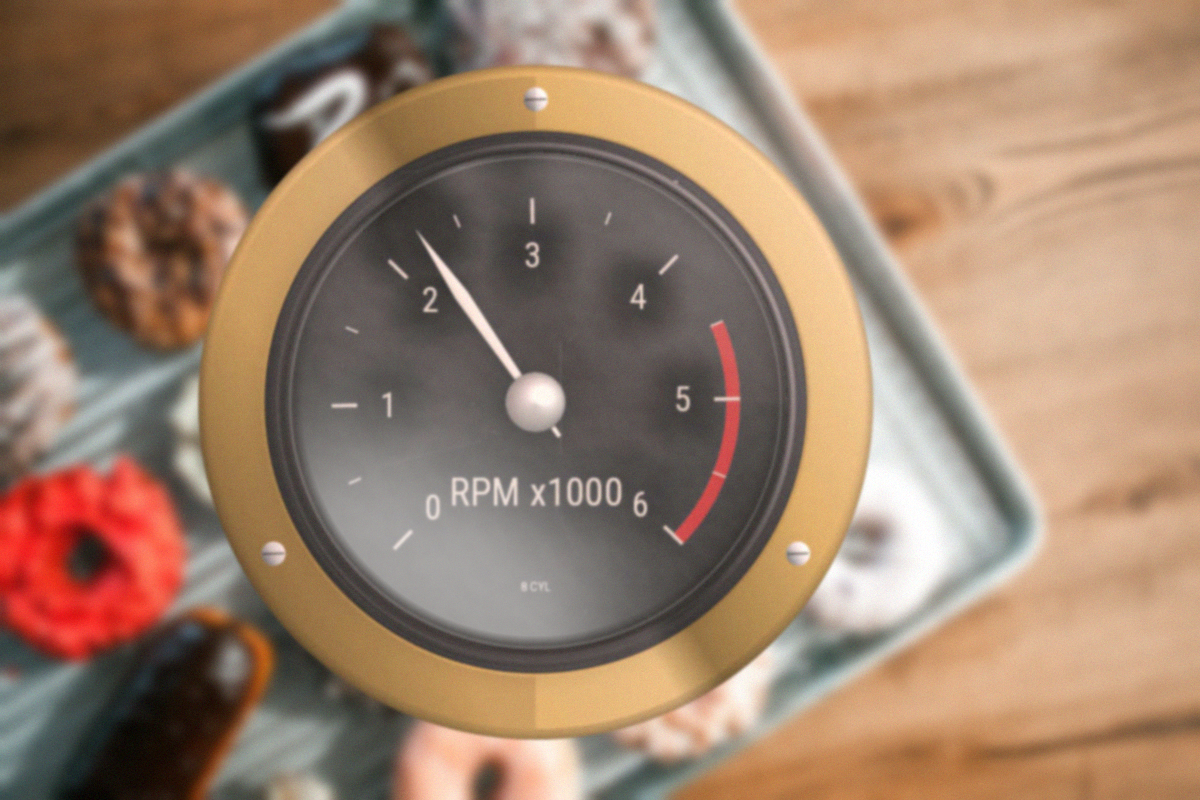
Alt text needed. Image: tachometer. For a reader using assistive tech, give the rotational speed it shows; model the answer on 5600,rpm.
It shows 2250,rpm
